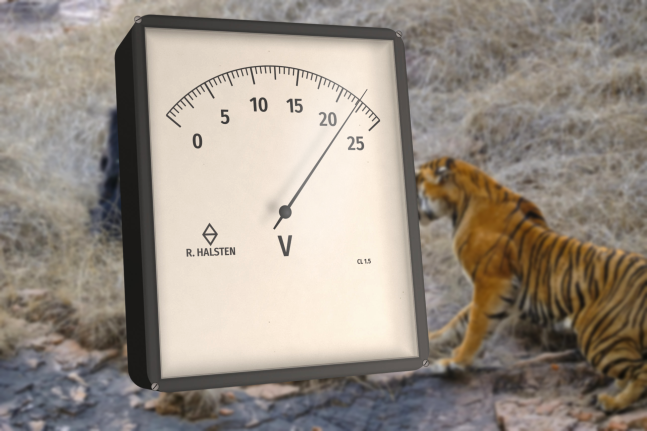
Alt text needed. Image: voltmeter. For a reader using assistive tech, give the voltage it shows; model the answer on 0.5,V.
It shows 22,V
